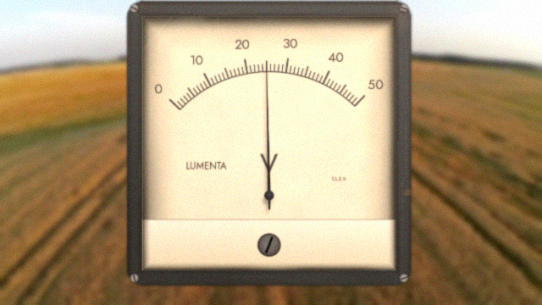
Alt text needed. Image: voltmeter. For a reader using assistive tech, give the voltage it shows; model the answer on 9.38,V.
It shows 25,V
